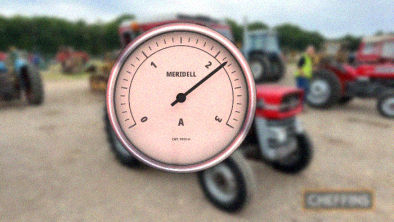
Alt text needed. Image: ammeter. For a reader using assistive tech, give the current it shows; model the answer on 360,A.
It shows 2.15,A
